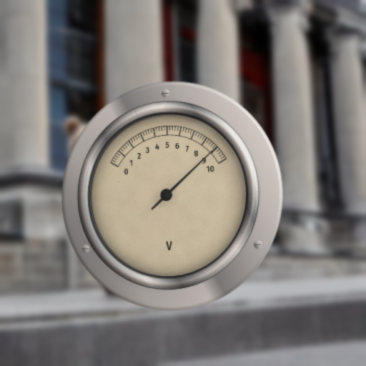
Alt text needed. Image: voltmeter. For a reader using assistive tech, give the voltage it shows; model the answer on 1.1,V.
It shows 9,V
